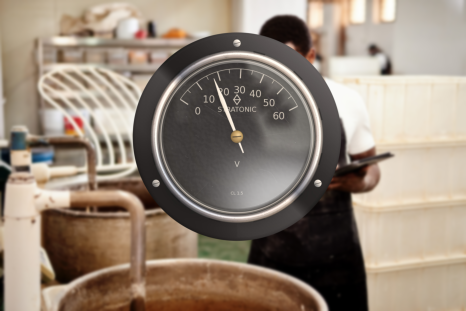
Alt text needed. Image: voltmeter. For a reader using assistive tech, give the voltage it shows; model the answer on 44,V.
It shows 17.5,V
